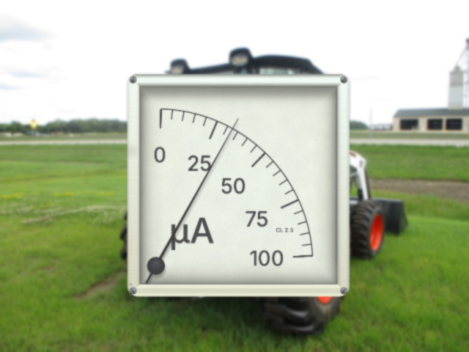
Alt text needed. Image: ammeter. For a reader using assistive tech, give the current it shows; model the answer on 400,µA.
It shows 32.5,µA
